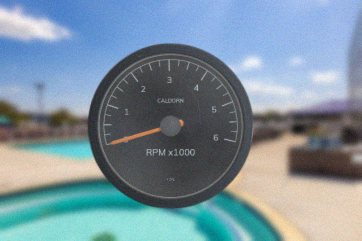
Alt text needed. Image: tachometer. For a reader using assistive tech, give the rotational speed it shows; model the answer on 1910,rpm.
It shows 0,rpm
